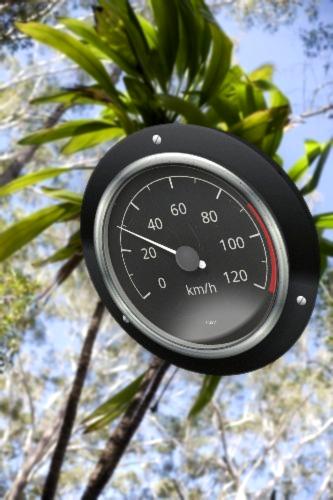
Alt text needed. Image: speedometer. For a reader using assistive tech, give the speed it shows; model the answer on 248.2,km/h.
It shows 30,km/h
